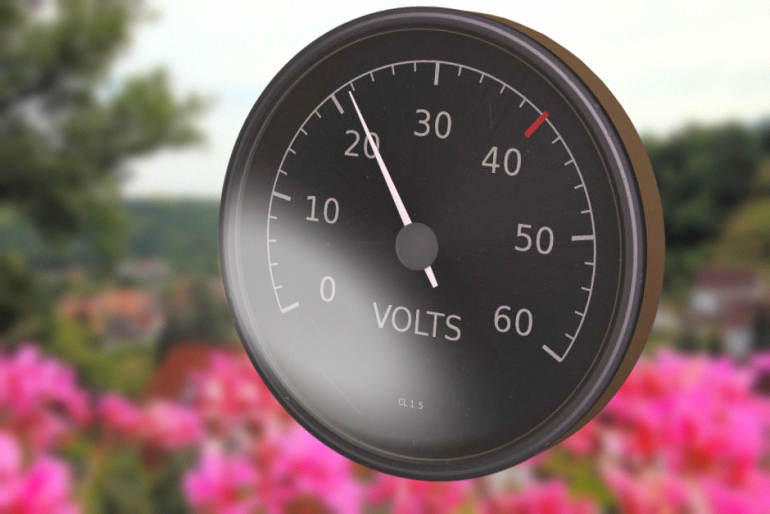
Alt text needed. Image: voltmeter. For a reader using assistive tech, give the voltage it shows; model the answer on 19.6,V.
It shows 22,V
